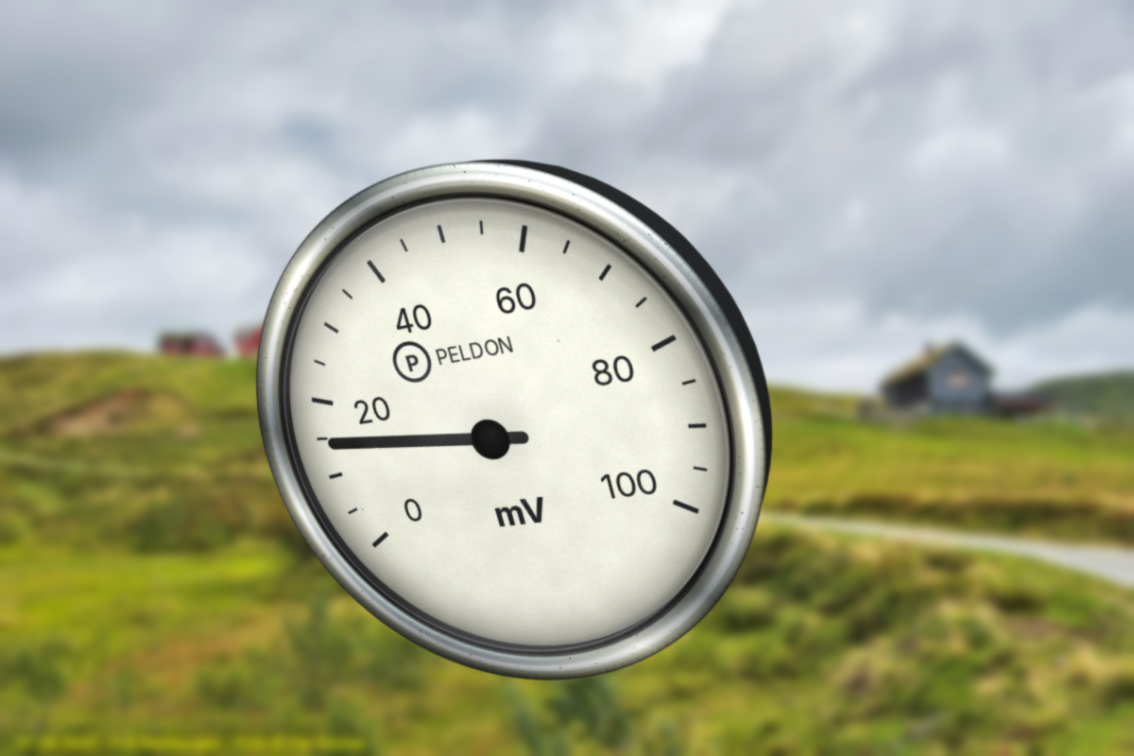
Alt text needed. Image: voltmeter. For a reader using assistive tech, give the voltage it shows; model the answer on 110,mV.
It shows 15,mV
